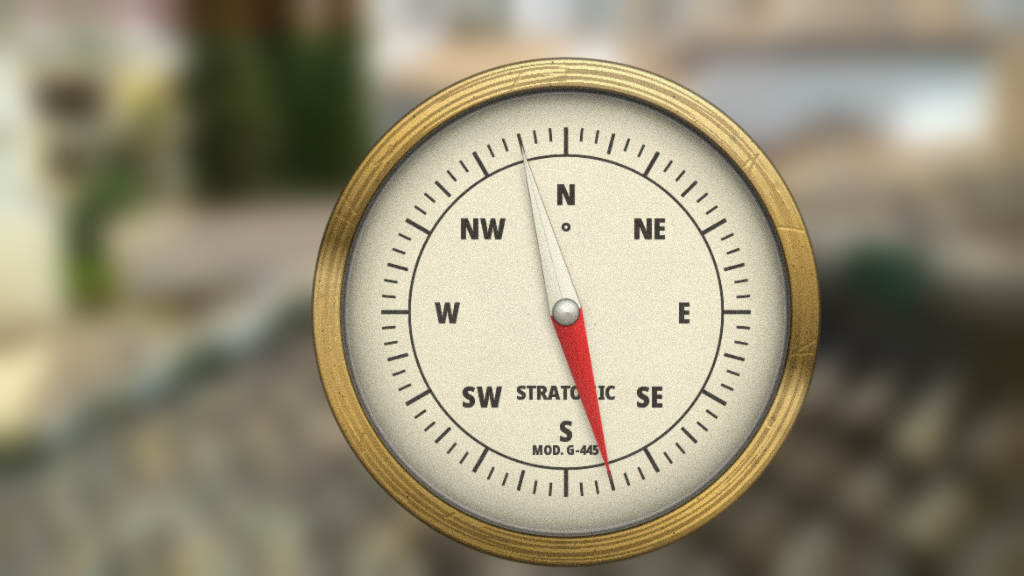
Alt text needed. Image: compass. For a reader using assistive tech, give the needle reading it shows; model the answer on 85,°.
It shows 165,°
